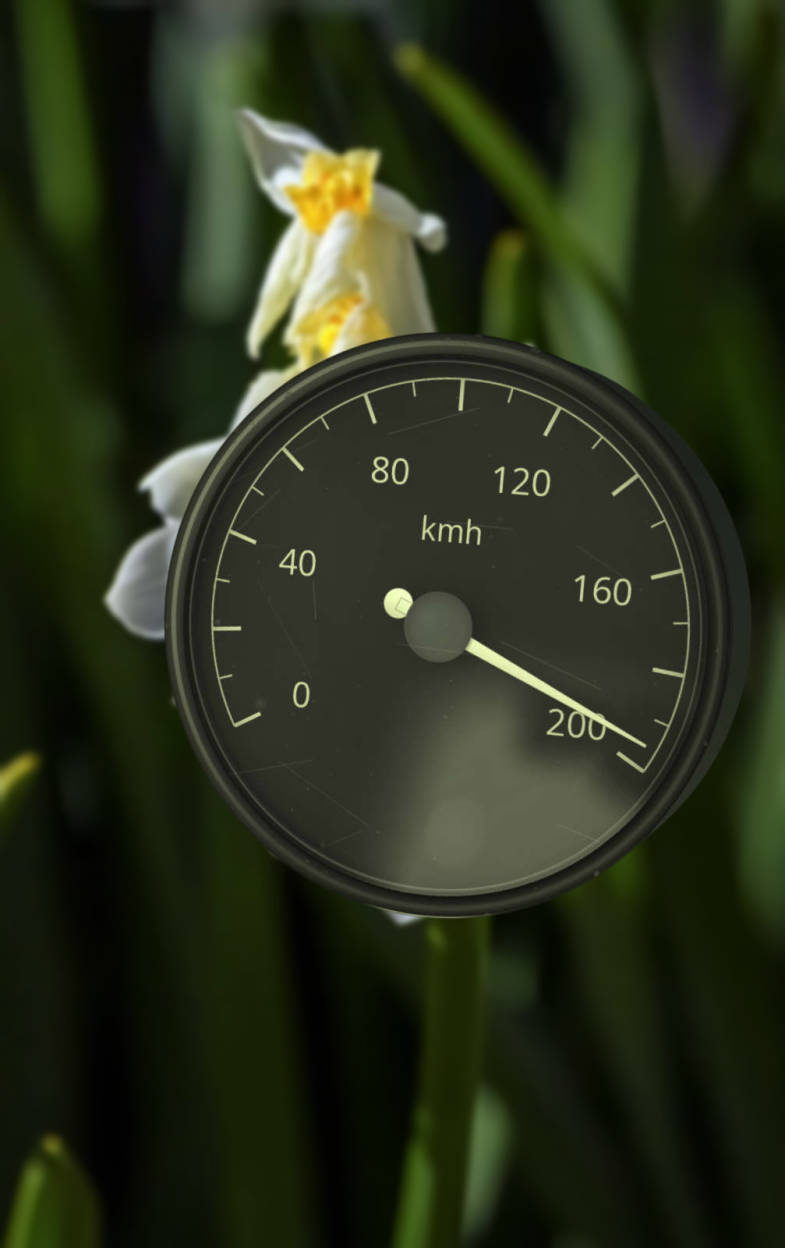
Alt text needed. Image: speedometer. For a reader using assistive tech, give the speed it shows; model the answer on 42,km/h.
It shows 195,km/h
